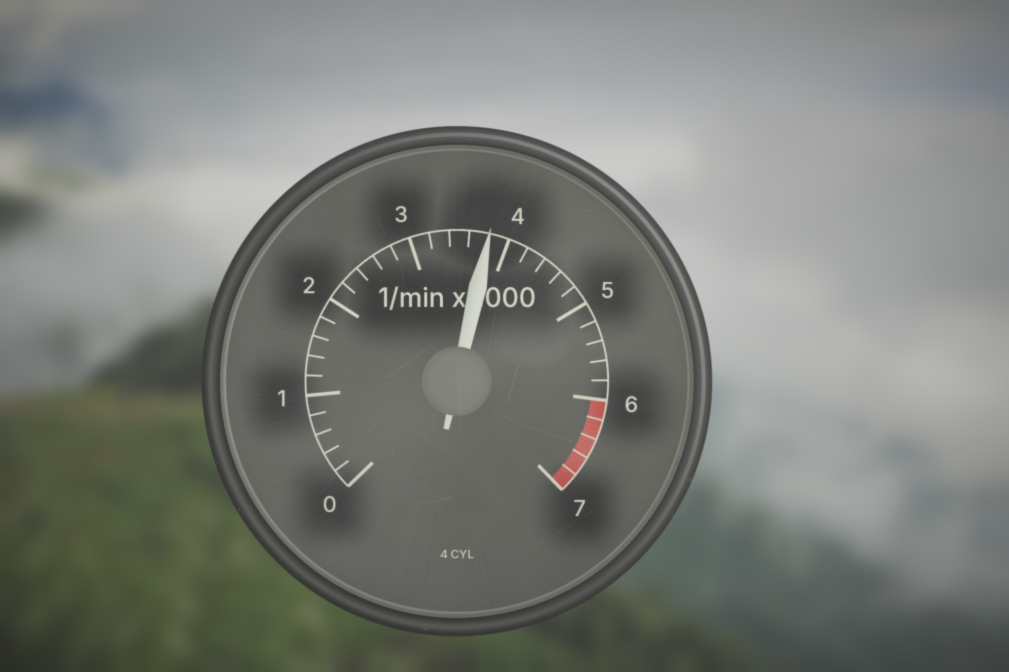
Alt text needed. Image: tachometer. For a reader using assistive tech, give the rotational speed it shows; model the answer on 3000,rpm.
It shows 3800,rpm
